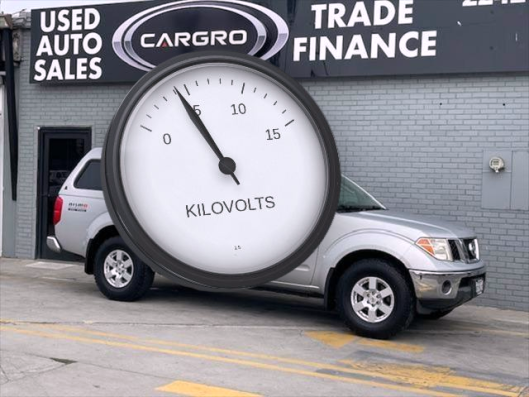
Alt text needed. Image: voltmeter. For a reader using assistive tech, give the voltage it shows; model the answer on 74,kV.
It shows 4,kV
